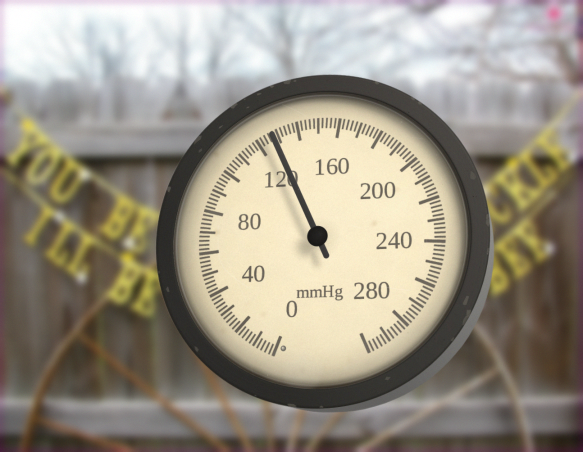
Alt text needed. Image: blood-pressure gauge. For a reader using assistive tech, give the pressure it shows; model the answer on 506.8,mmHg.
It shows 128,mmHg
